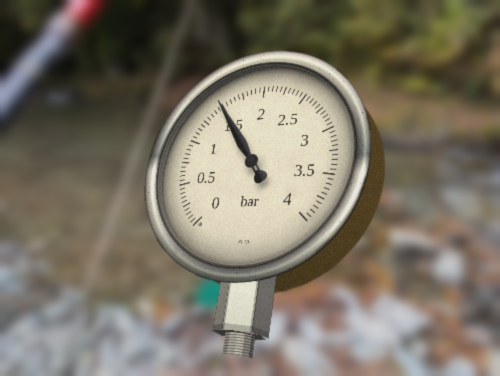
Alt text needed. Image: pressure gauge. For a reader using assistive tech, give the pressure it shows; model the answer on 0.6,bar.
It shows 1.5,bar
